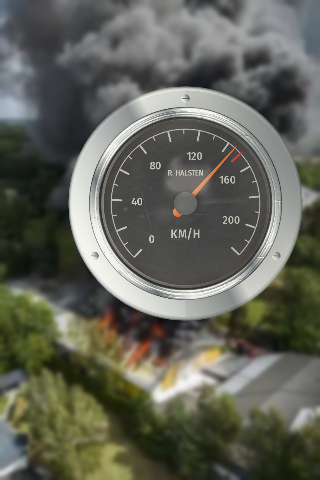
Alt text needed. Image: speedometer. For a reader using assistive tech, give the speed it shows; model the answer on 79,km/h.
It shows 145,km/h
